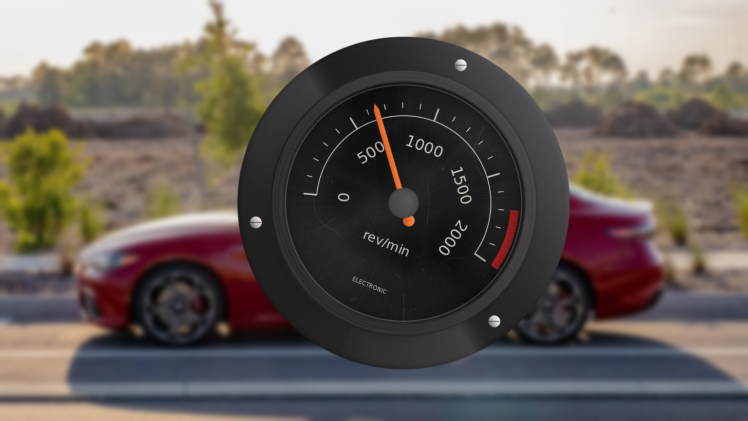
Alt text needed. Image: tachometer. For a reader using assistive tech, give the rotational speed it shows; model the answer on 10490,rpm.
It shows 650,rpm
